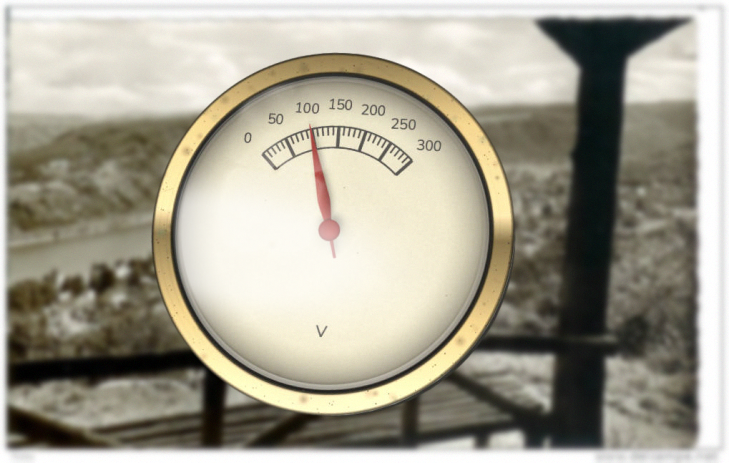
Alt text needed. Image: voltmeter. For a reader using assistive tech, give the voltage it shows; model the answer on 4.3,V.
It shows 100,V
